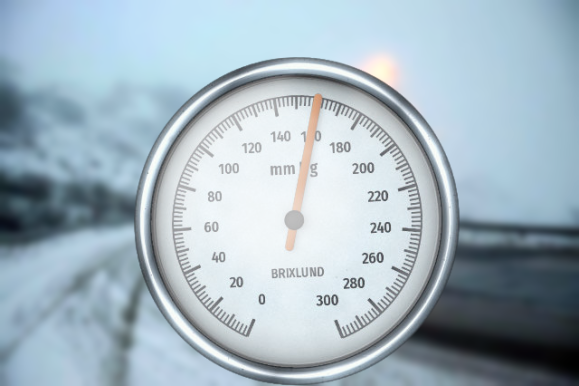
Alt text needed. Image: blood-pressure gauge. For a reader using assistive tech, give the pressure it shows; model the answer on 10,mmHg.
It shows 160,mmHg
